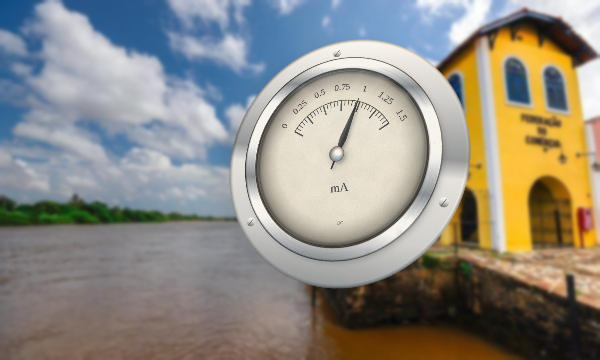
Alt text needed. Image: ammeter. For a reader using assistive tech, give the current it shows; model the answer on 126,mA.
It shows 1,mA
